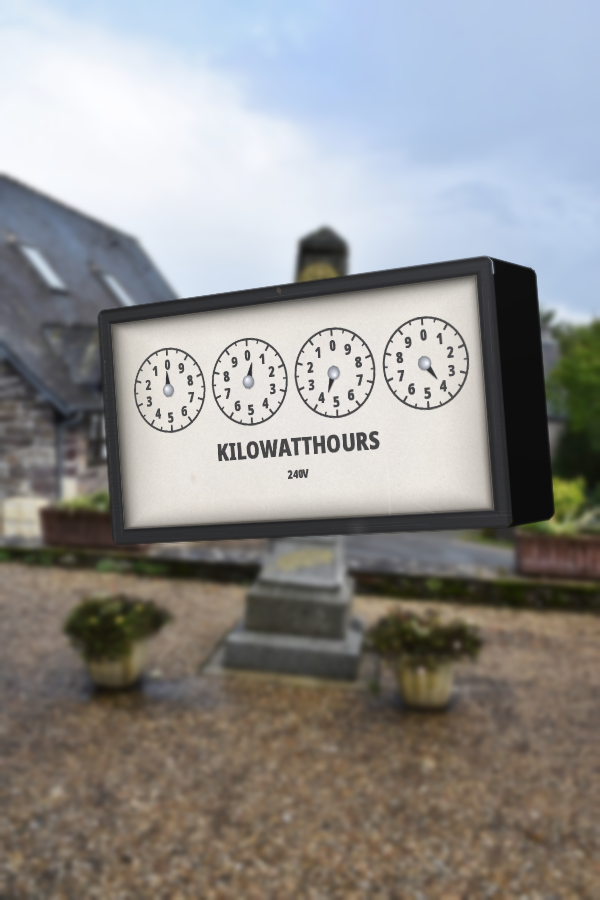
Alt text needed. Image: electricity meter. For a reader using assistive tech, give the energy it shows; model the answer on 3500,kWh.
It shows 44,kWh
